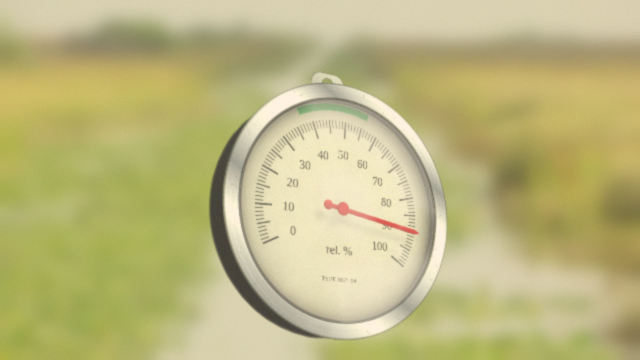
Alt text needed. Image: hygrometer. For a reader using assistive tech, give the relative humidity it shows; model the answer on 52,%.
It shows 90,%
